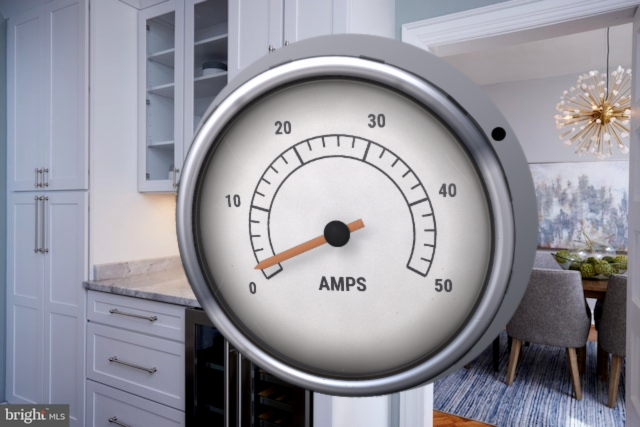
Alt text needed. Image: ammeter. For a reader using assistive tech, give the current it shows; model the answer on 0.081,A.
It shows 2,A
